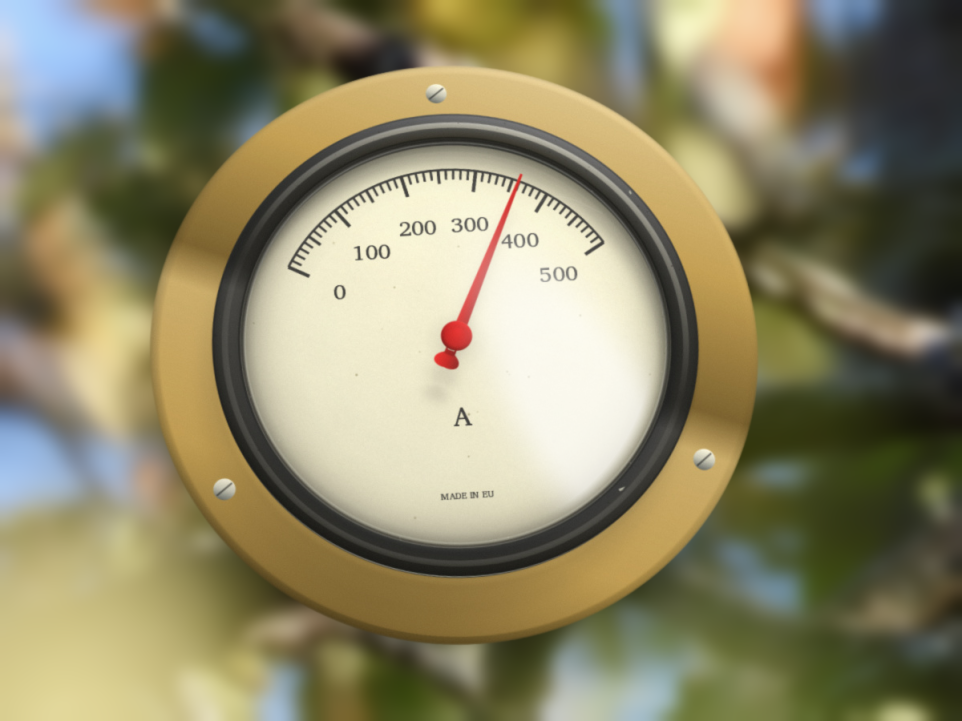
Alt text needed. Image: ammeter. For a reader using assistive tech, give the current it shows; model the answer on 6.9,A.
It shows 360,A
